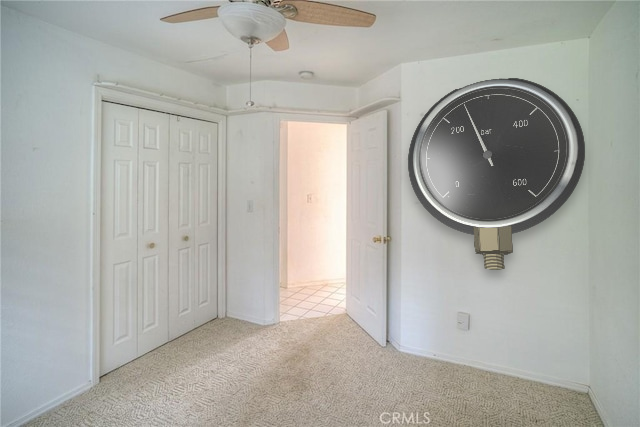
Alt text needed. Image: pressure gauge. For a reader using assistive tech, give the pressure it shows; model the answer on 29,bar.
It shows 250,bar
